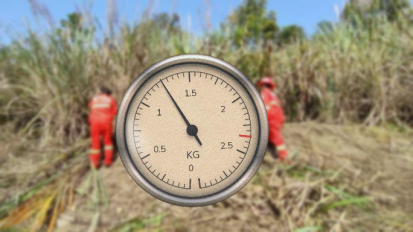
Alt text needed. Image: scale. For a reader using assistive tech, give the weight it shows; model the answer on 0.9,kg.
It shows 1.25,kg
